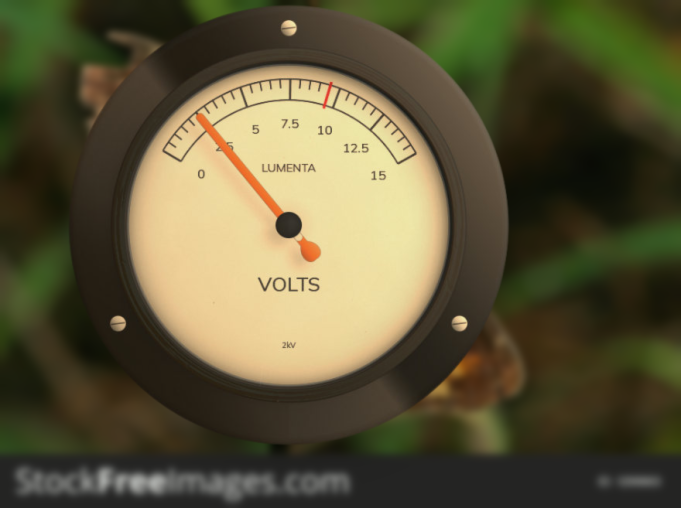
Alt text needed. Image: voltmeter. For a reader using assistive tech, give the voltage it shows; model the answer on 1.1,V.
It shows 2.5,V
